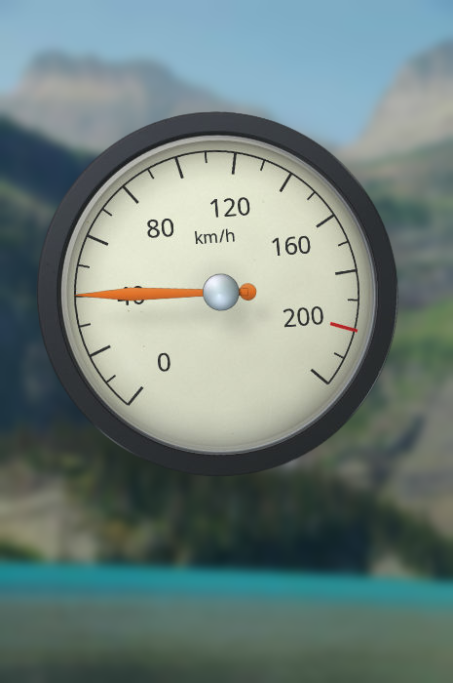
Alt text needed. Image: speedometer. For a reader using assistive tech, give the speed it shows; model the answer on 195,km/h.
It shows 40,km/h
